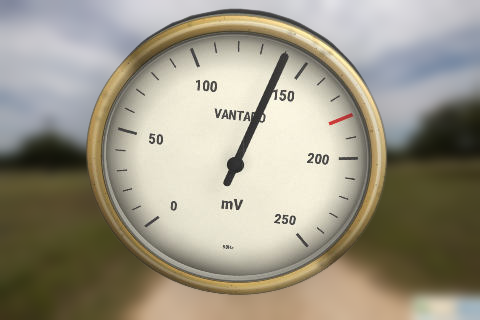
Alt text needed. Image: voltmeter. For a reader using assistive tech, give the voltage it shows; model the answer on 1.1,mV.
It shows 140,mV
